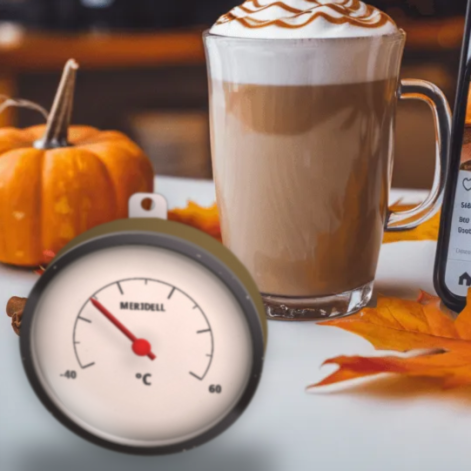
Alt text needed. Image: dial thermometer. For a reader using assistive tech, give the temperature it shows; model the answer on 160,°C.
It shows -10,°C
